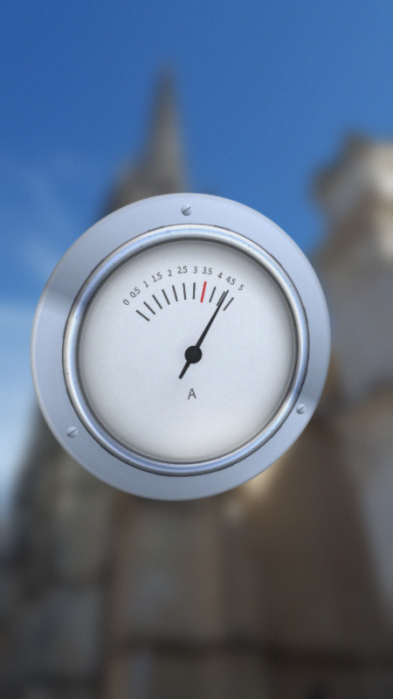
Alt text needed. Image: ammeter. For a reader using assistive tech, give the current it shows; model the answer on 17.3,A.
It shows 4.5,A
